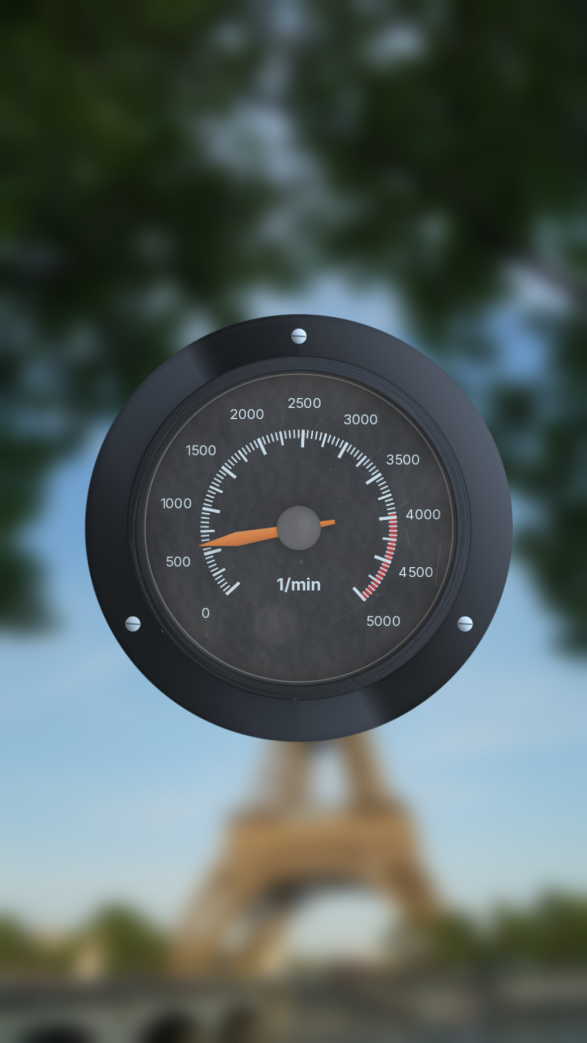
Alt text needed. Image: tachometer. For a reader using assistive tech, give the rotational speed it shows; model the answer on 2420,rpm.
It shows 600,rpm
